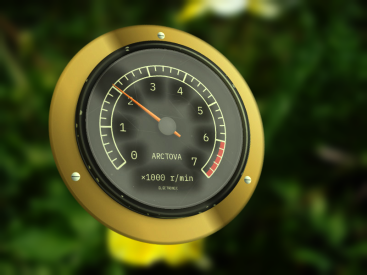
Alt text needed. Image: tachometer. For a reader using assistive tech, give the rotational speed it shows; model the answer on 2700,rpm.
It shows 2000,rpm
